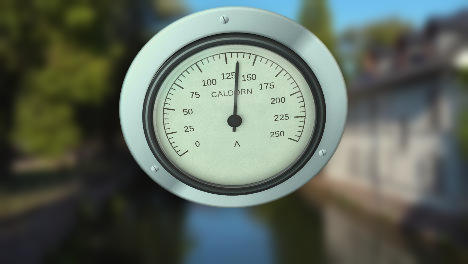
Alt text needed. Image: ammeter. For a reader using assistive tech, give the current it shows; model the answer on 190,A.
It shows 135,A
